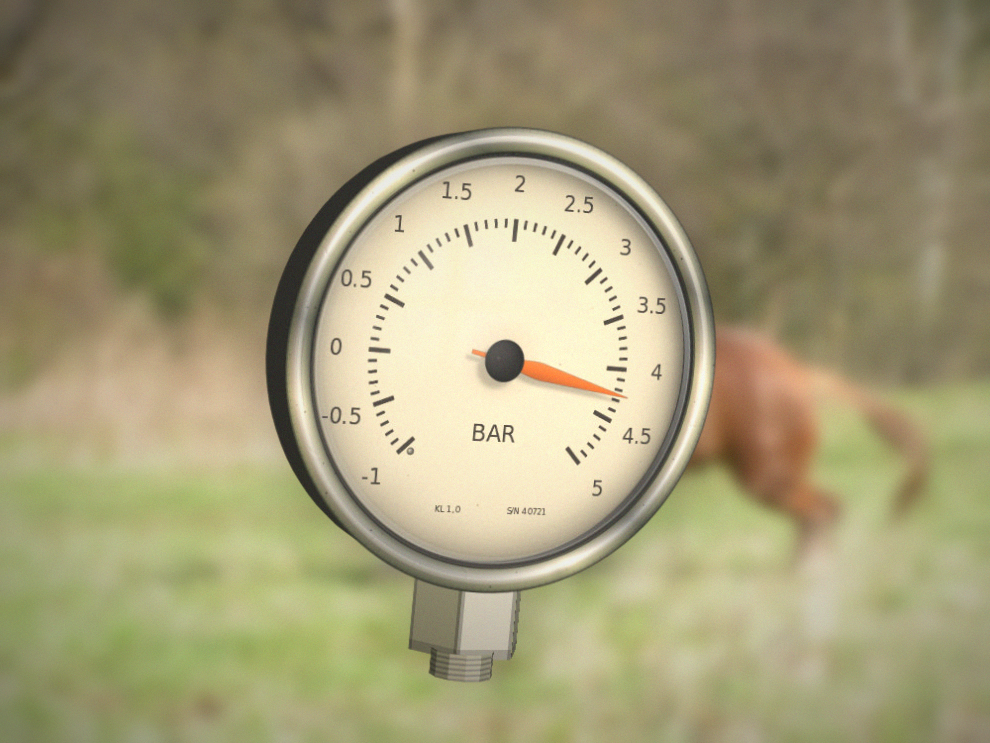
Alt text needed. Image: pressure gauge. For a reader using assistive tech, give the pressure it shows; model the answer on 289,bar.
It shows 4.25,bar
